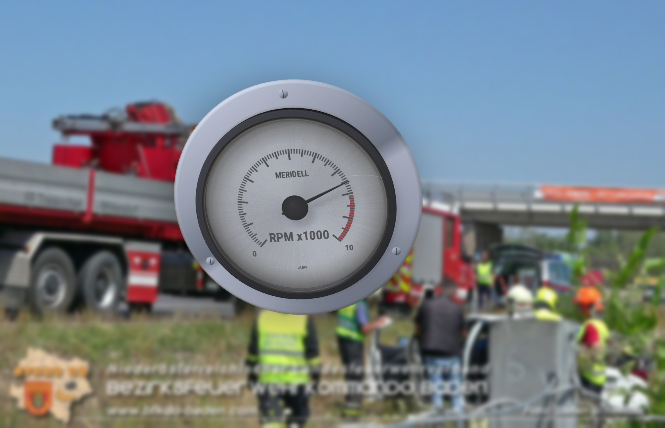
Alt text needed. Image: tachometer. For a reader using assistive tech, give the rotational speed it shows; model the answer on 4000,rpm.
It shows 7500,rpm
